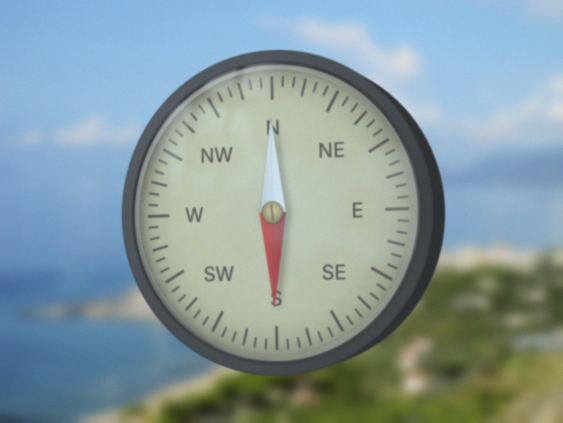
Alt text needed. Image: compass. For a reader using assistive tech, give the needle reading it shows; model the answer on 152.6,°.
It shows 180,°
